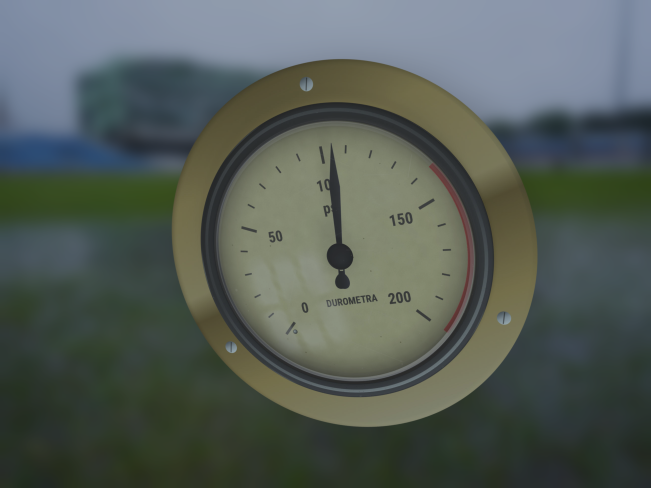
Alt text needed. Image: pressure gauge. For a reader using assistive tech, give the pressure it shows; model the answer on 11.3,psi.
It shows 105,psi
